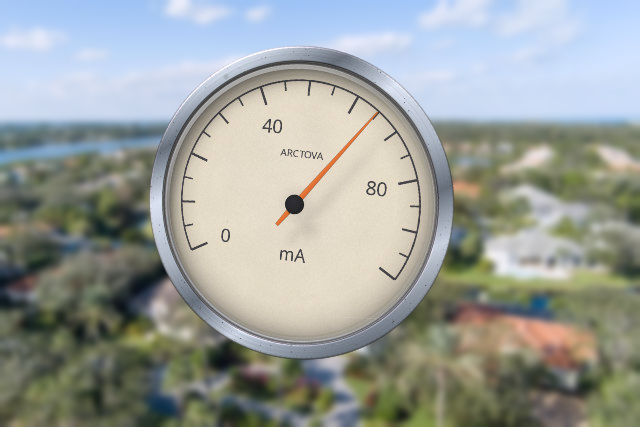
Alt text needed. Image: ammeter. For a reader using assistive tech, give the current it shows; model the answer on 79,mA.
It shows 65,mA
